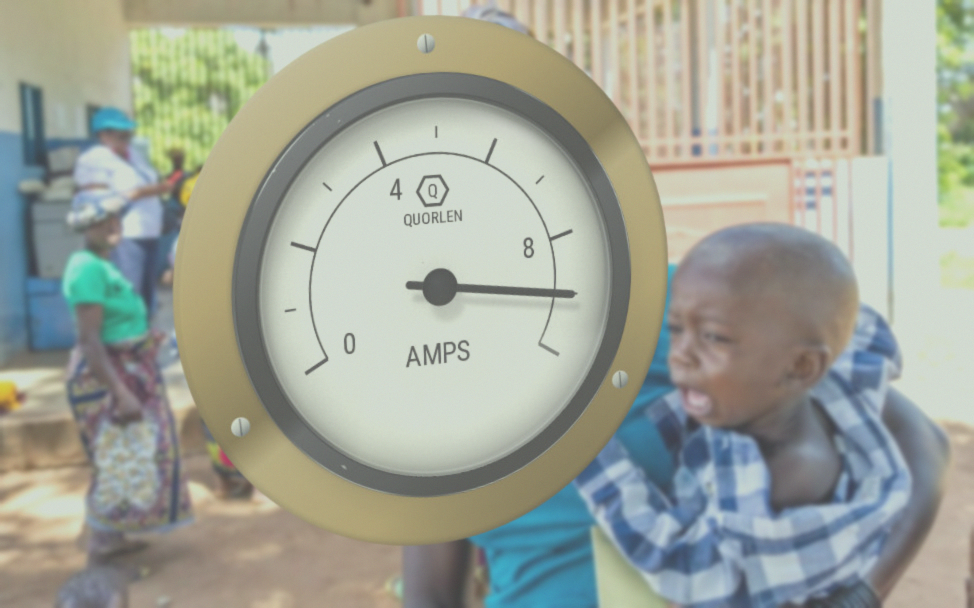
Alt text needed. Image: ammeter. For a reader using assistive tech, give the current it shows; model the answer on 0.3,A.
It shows 9,A
